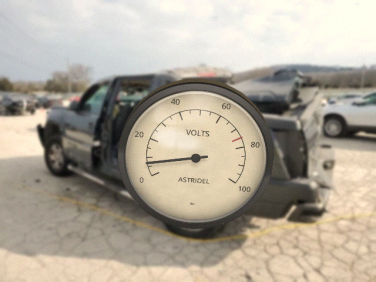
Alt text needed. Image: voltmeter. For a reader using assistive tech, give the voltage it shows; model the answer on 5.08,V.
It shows 7.5,V
